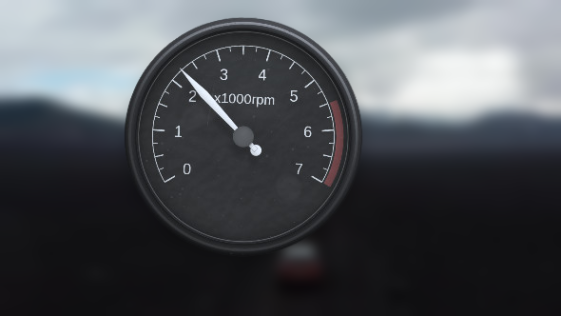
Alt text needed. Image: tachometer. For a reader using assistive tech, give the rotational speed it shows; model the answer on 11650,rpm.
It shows 2250,rpm
